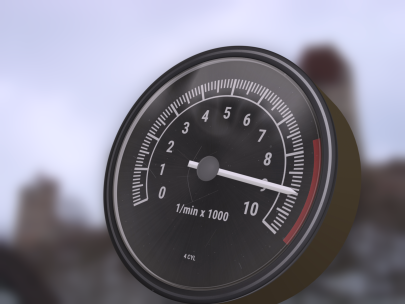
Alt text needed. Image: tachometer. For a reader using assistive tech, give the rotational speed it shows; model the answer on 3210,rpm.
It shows 9000,rpm
